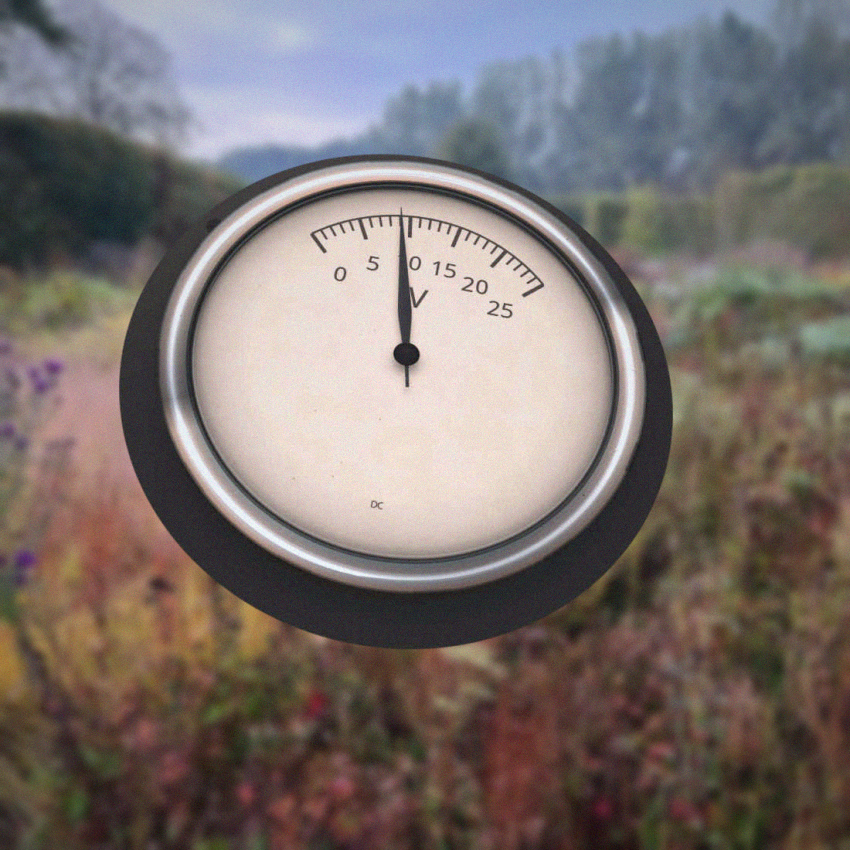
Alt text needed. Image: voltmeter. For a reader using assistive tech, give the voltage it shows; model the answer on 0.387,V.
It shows 9,V
